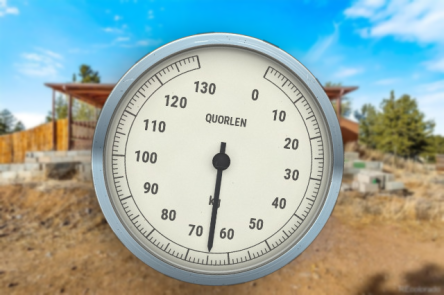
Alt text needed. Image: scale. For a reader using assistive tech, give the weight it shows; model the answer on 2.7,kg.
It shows 65,kg
